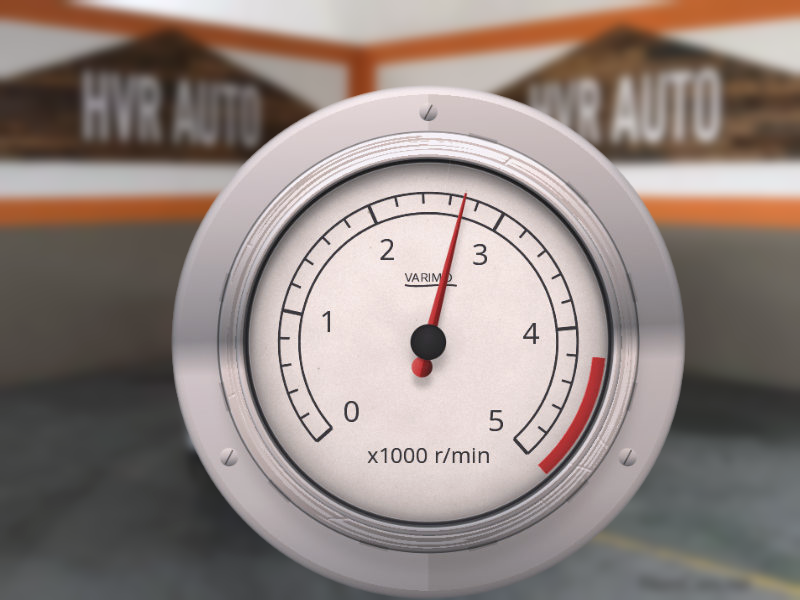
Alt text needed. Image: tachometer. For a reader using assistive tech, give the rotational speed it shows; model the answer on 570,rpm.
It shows 2700,rpm
